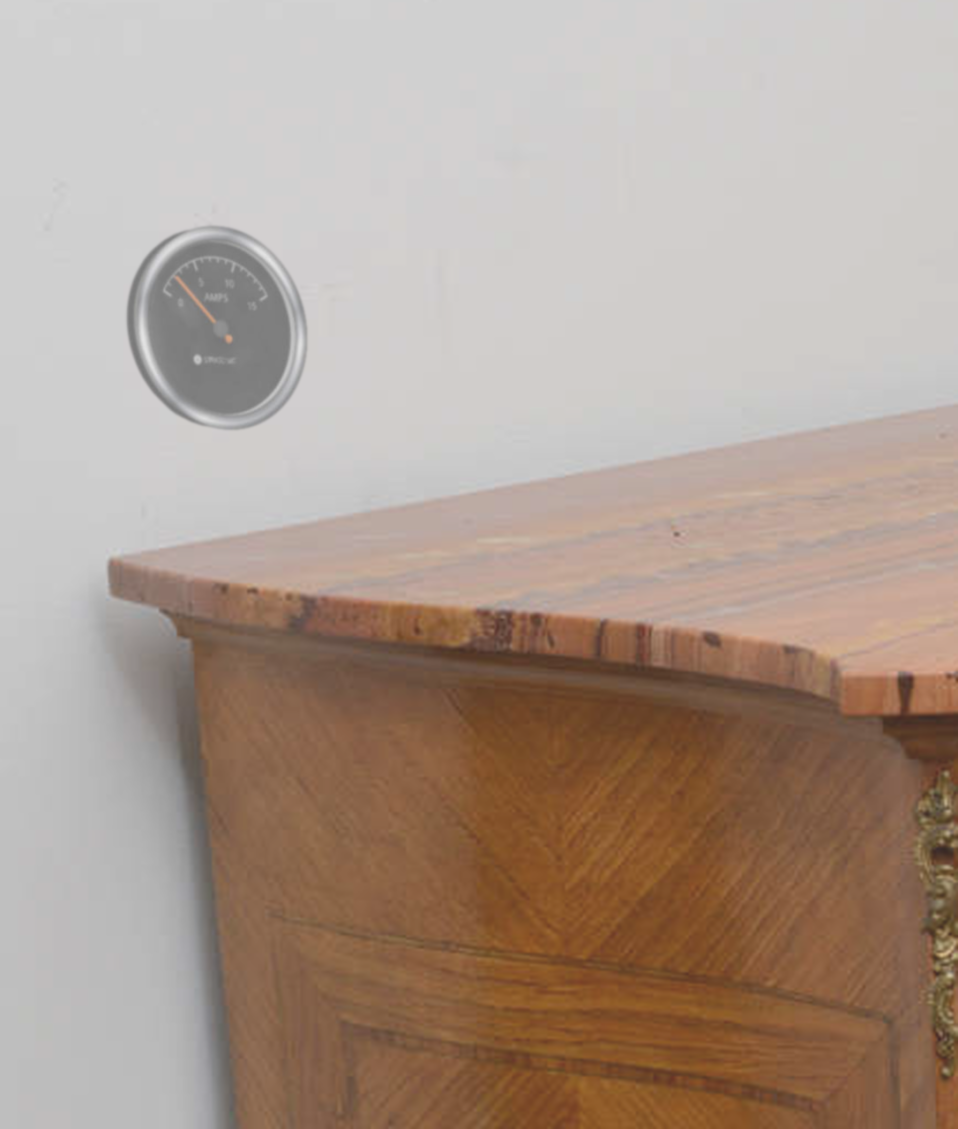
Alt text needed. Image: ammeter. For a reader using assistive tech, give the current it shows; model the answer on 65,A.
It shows 2,A
